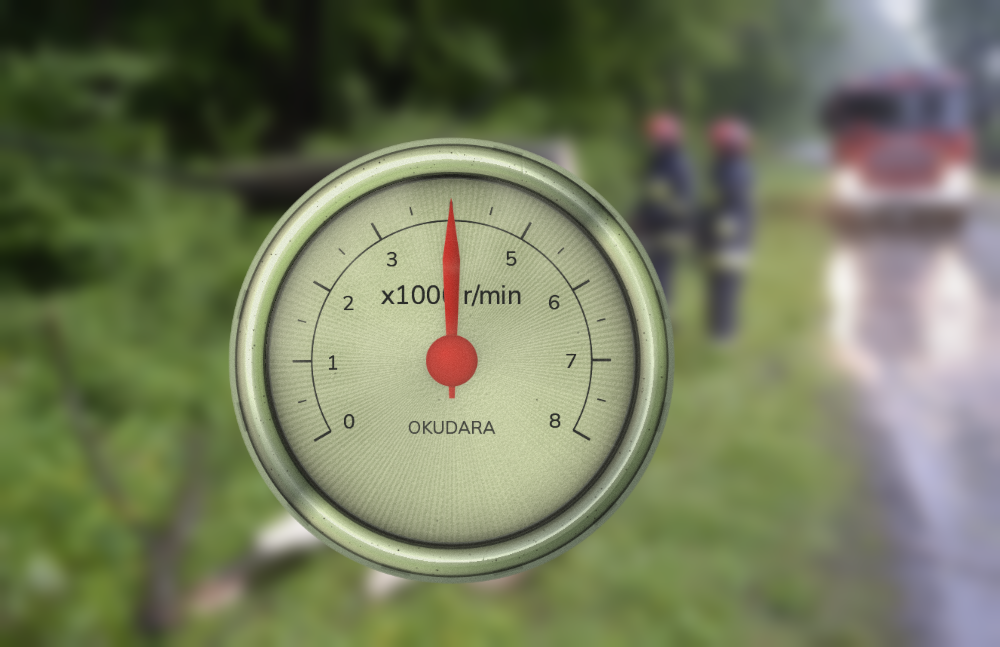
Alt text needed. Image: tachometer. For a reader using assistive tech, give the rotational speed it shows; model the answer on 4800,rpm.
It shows 4000,rpm
